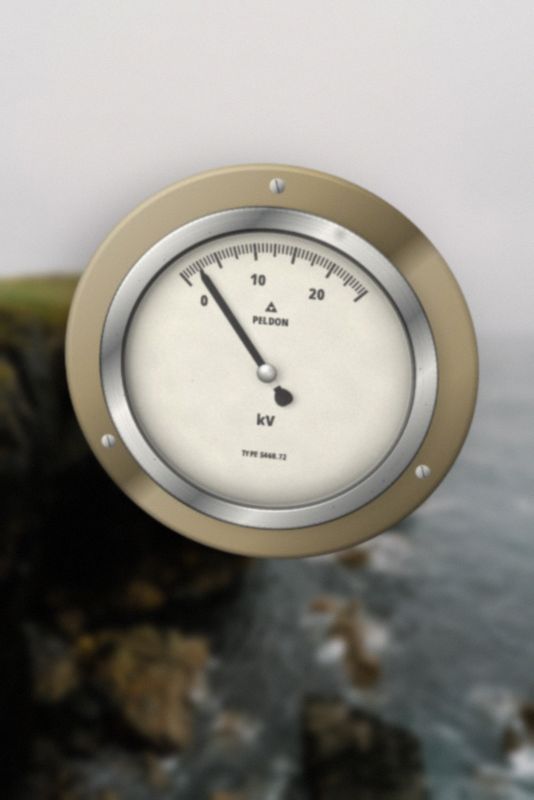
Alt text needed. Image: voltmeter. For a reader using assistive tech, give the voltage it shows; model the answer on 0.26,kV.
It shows 2.5,kV
